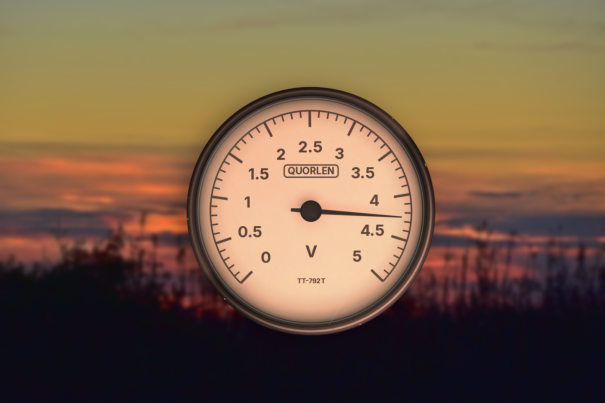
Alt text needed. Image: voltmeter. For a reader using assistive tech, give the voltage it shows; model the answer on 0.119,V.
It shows 4.25,V
